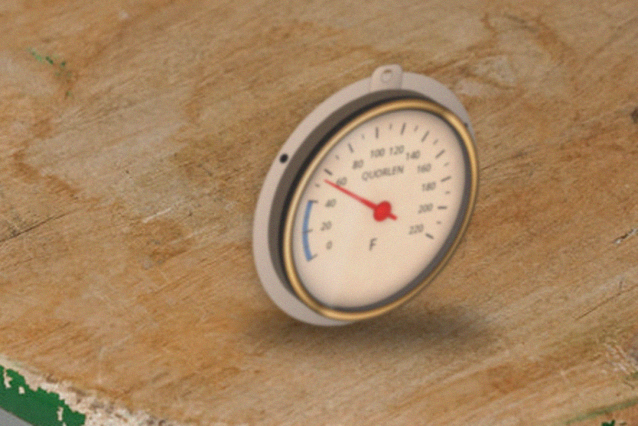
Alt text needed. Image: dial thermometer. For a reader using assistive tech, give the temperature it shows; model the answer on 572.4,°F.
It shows 55,°F
